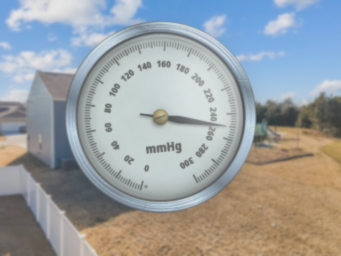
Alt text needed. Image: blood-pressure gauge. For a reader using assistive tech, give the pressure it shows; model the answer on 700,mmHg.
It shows 250,mmHg
